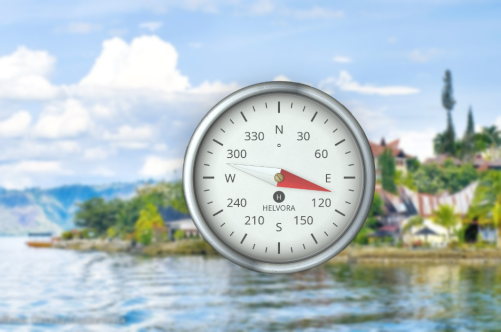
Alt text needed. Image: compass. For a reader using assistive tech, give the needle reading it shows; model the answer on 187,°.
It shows 105,°
